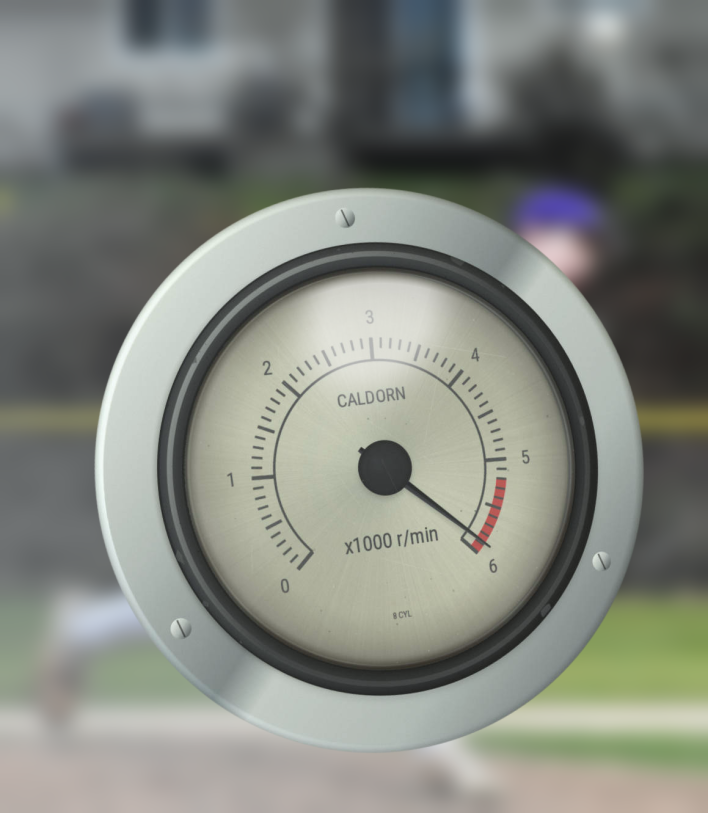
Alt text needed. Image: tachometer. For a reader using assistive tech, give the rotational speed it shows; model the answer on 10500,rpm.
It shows 5900,rpm
